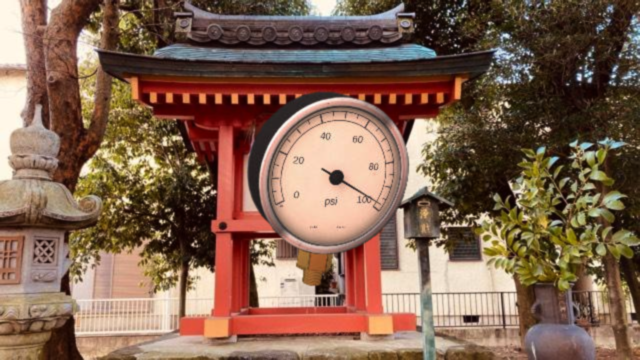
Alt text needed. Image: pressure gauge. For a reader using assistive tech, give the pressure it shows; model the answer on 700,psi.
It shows 97.5,psi
